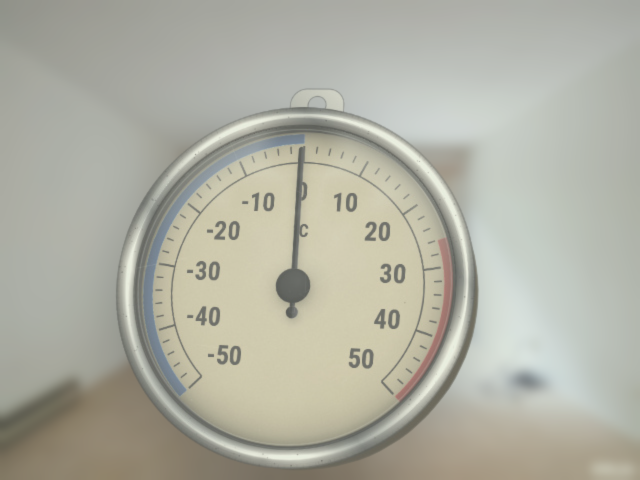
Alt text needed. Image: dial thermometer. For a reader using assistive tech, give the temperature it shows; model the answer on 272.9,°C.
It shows 0,°C
